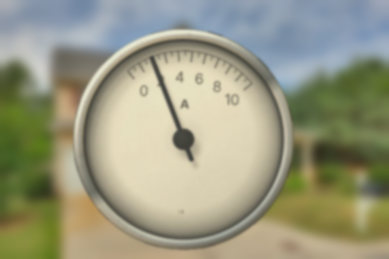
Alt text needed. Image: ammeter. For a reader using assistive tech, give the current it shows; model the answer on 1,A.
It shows 2,A
